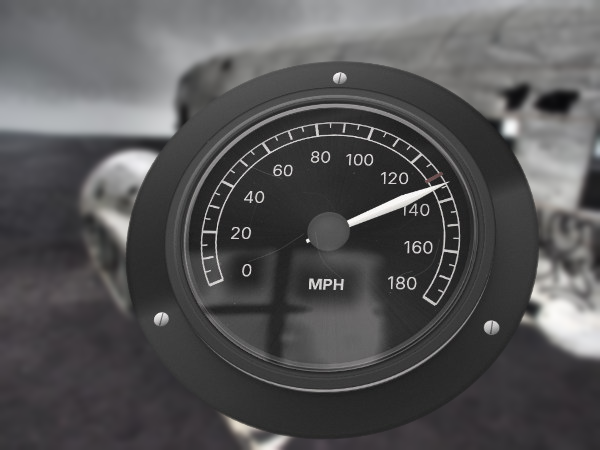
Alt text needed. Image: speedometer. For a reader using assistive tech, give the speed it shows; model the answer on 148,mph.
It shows 135,mph
